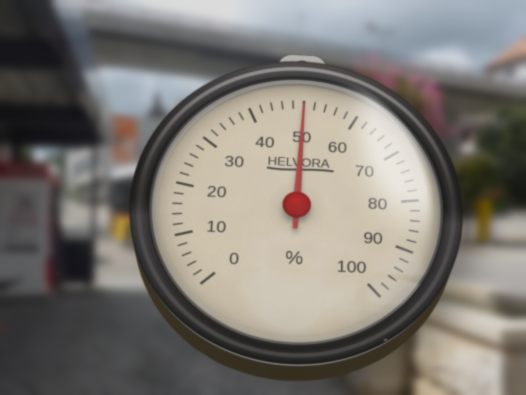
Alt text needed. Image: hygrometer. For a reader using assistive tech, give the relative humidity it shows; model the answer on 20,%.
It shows 50,%
